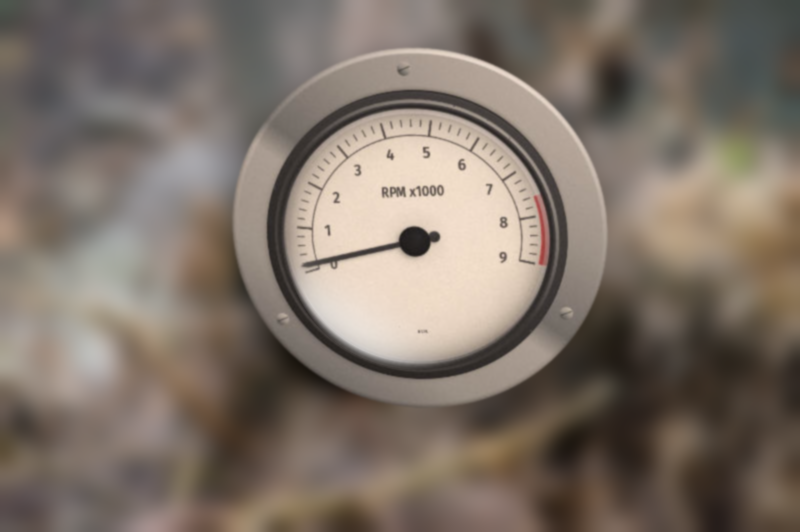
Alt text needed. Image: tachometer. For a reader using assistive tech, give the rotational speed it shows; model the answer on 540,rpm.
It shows 200,rpm
